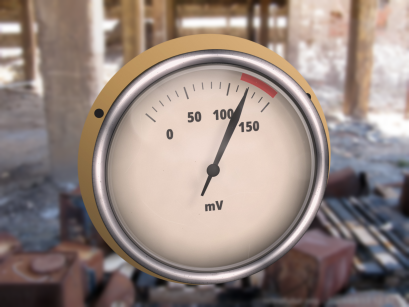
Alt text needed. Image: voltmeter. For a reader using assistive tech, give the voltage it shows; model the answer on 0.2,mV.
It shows 120,mV
